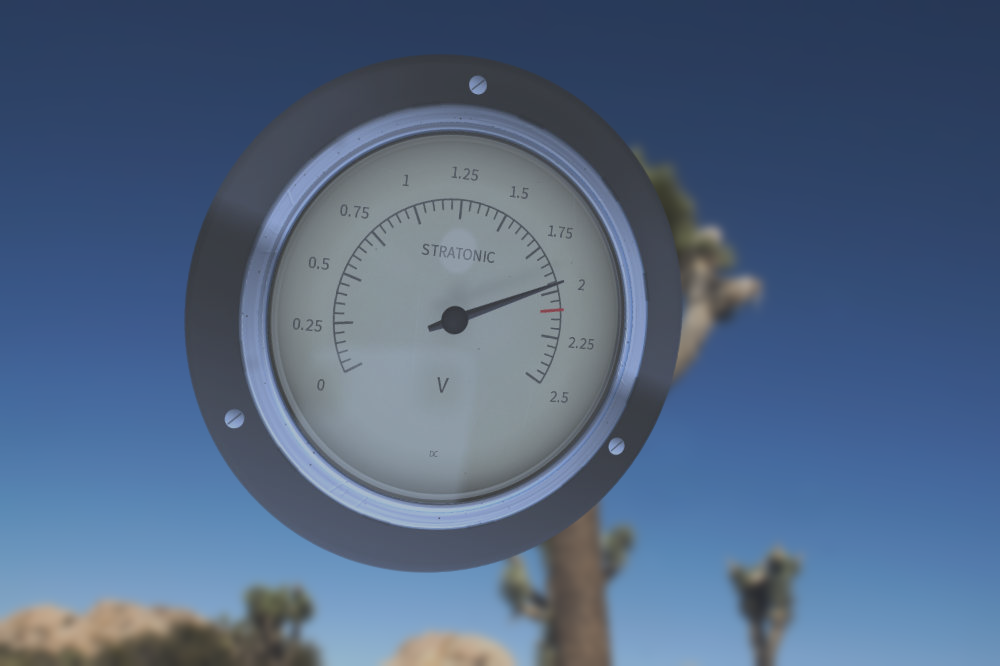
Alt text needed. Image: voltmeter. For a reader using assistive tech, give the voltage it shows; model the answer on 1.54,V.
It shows 1.95,V
